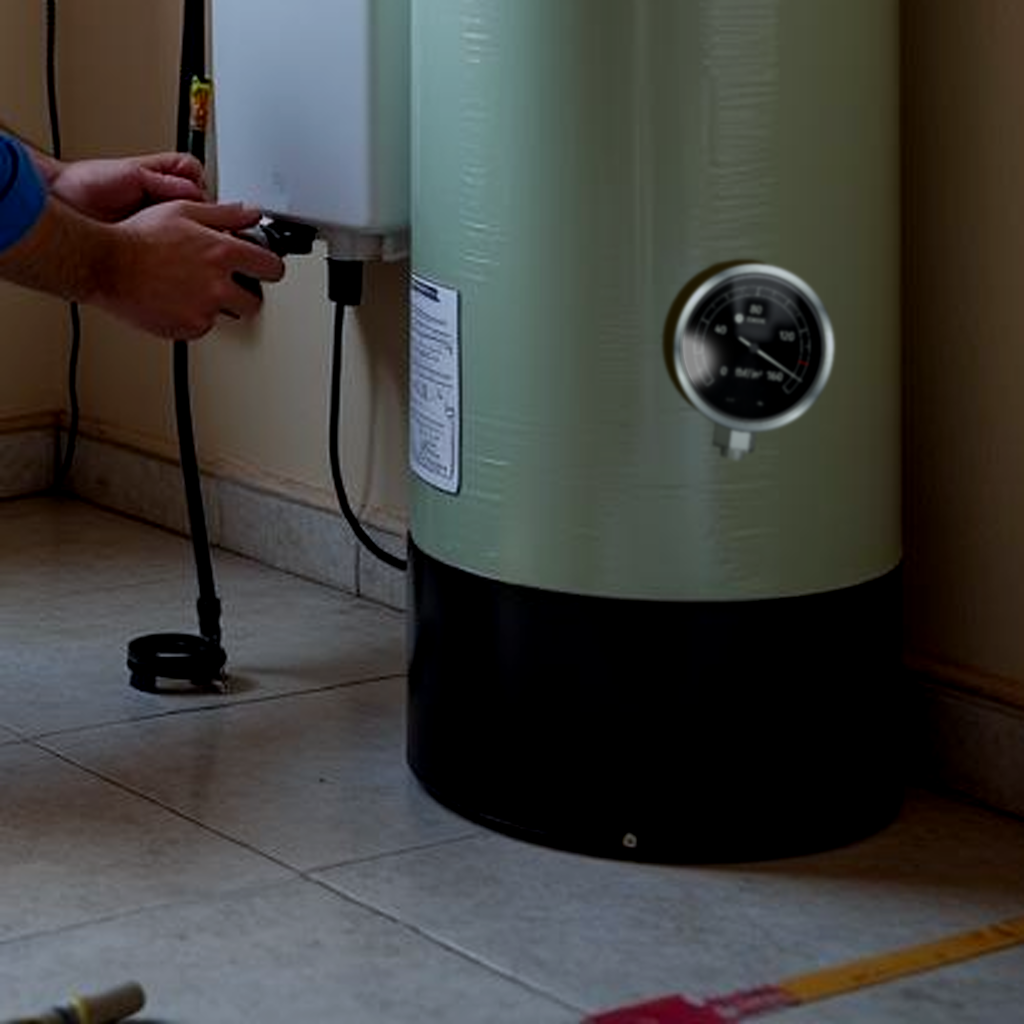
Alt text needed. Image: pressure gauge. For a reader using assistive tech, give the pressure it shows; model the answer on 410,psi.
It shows 150,psi
